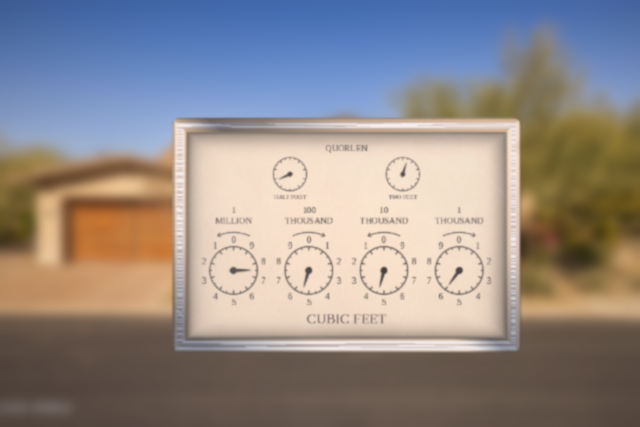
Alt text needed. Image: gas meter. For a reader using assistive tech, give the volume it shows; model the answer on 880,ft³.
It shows 754600,ft³
